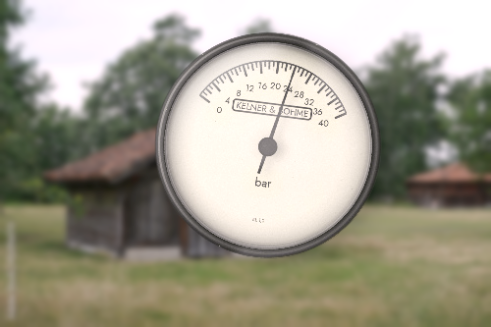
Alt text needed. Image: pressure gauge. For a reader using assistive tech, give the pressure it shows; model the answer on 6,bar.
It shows 24,bar
